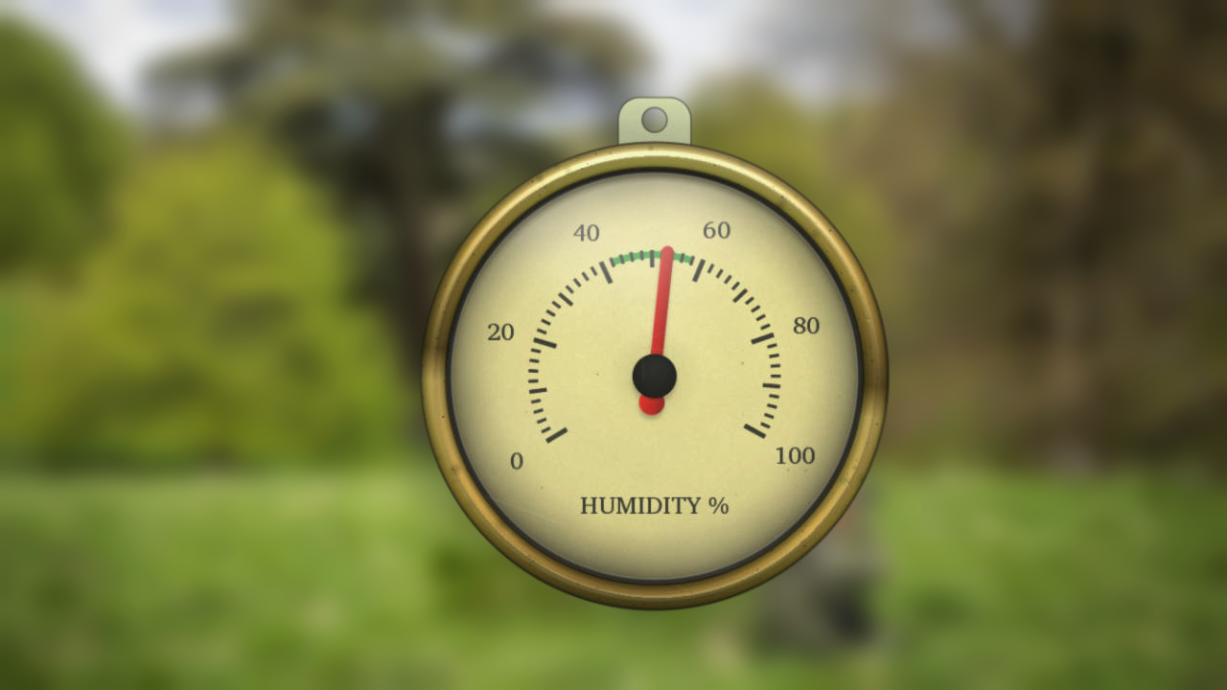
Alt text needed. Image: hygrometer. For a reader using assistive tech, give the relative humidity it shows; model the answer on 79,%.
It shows 53,%
